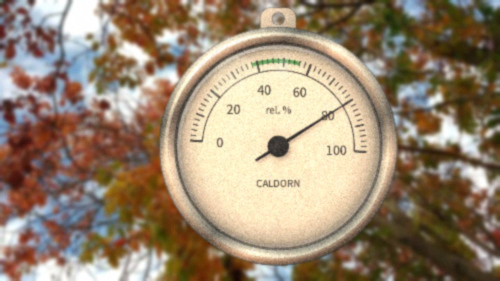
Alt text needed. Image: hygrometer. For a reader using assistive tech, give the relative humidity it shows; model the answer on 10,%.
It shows 80,%
